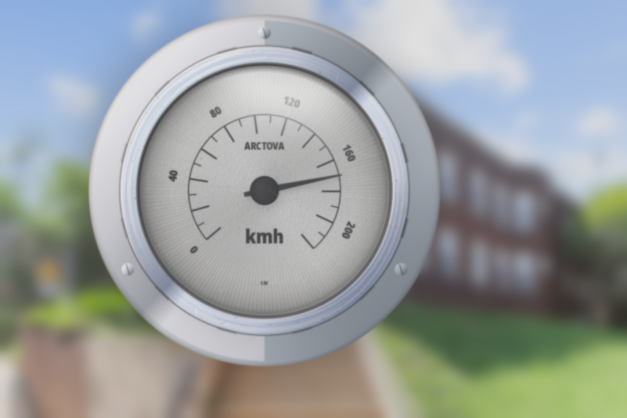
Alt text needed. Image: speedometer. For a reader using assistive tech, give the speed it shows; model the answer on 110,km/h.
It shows 170,km/h
